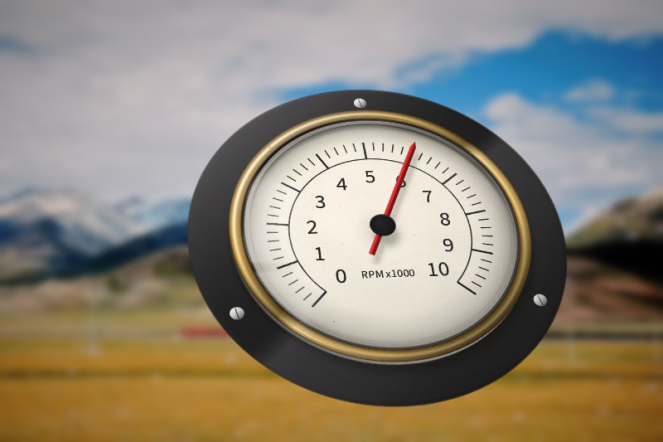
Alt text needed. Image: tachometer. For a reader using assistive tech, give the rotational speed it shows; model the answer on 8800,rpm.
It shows 6000,rpm
